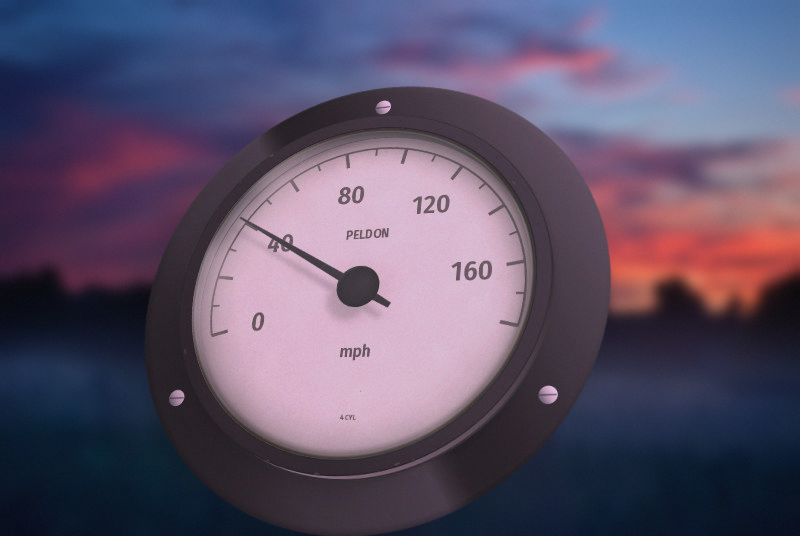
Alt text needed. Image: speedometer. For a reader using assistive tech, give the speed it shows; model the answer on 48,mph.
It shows 40,mph
